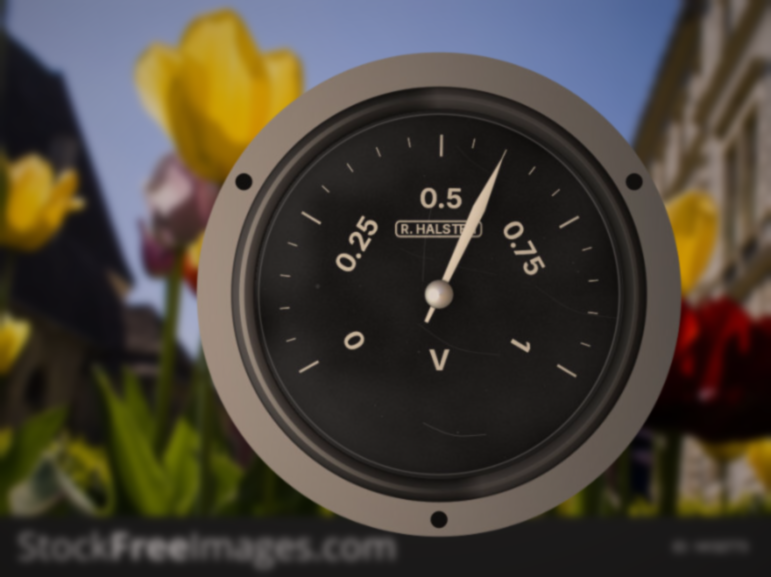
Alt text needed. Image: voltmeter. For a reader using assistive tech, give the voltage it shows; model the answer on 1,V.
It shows 0.6,V
